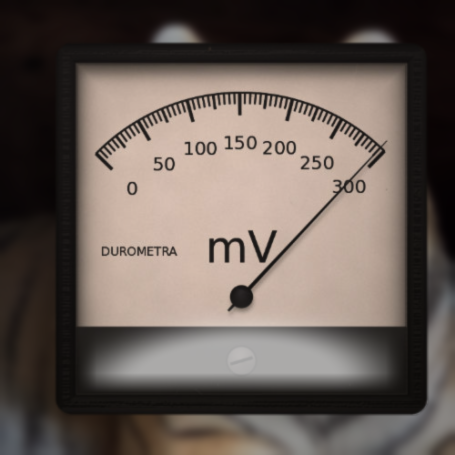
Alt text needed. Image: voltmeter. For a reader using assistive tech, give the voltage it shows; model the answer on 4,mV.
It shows 295,mV
